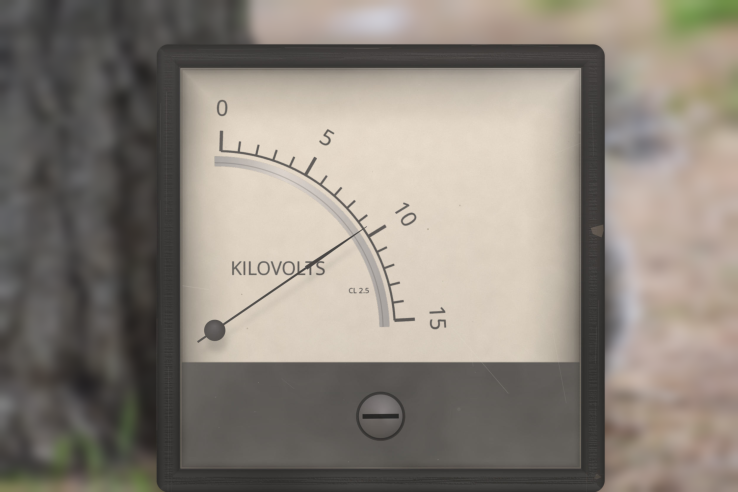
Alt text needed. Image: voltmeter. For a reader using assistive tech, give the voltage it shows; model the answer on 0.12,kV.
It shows 9.5,kV
